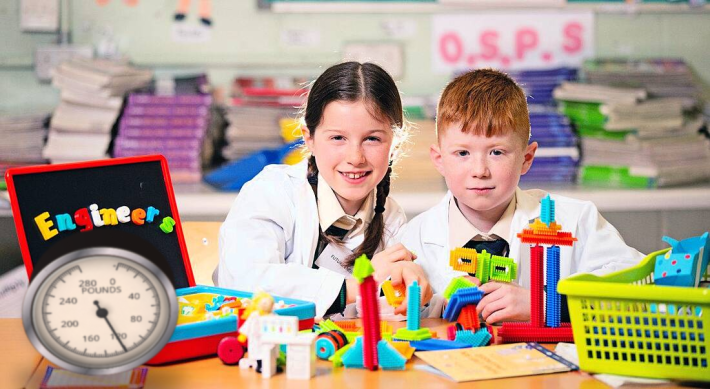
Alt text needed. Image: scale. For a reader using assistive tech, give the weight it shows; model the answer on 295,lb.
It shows 120,lb
